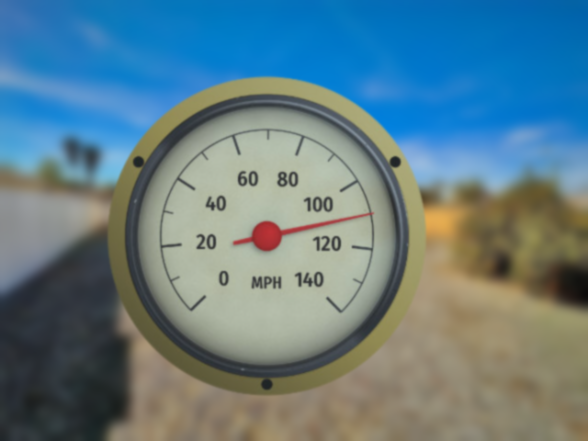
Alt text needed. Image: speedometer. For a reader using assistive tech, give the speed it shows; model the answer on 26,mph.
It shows 110,mph
